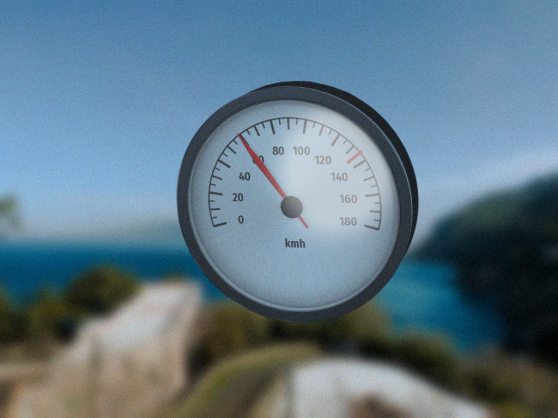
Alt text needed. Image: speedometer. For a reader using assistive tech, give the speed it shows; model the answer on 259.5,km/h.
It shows 60,km/h
